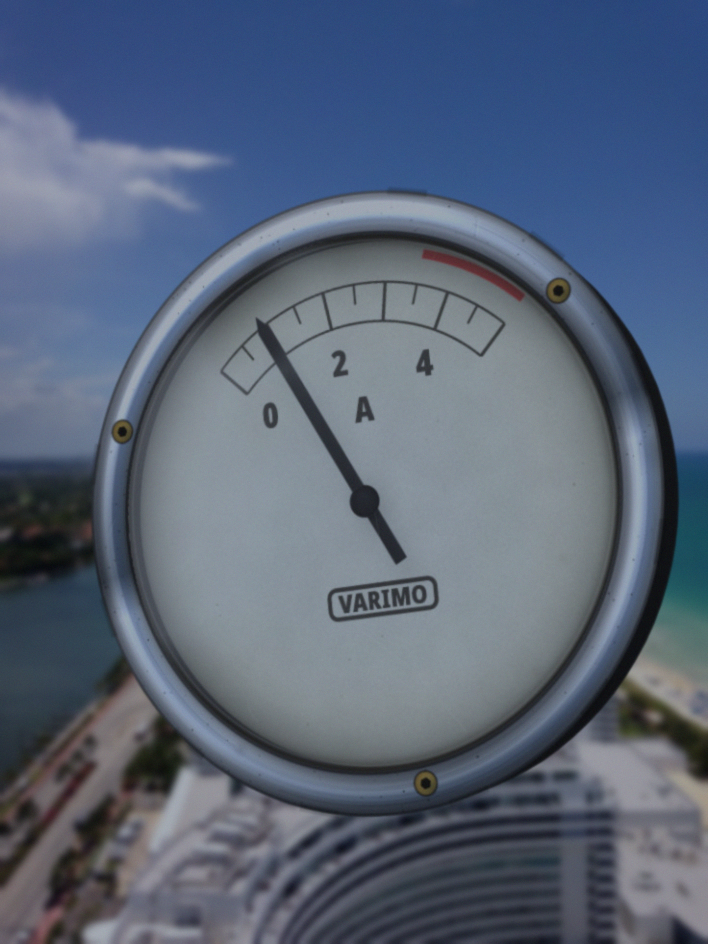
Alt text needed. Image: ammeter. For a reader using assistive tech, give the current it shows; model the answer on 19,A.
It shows 1,A
